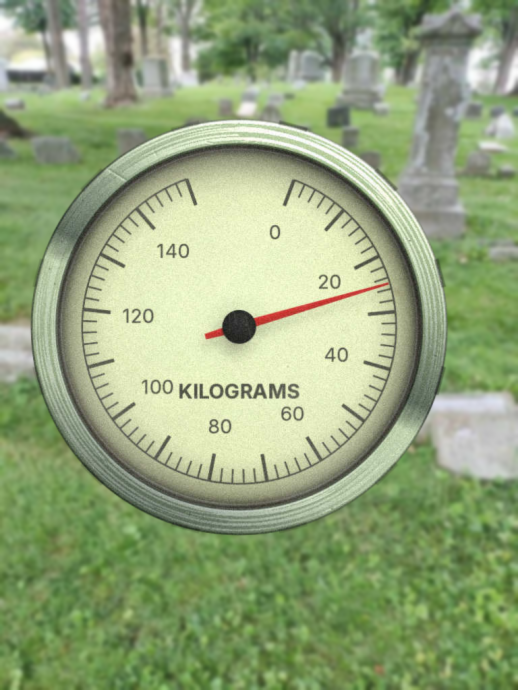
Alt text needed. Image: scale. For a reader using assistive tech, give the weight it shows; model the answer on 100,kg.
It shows 25,kg
